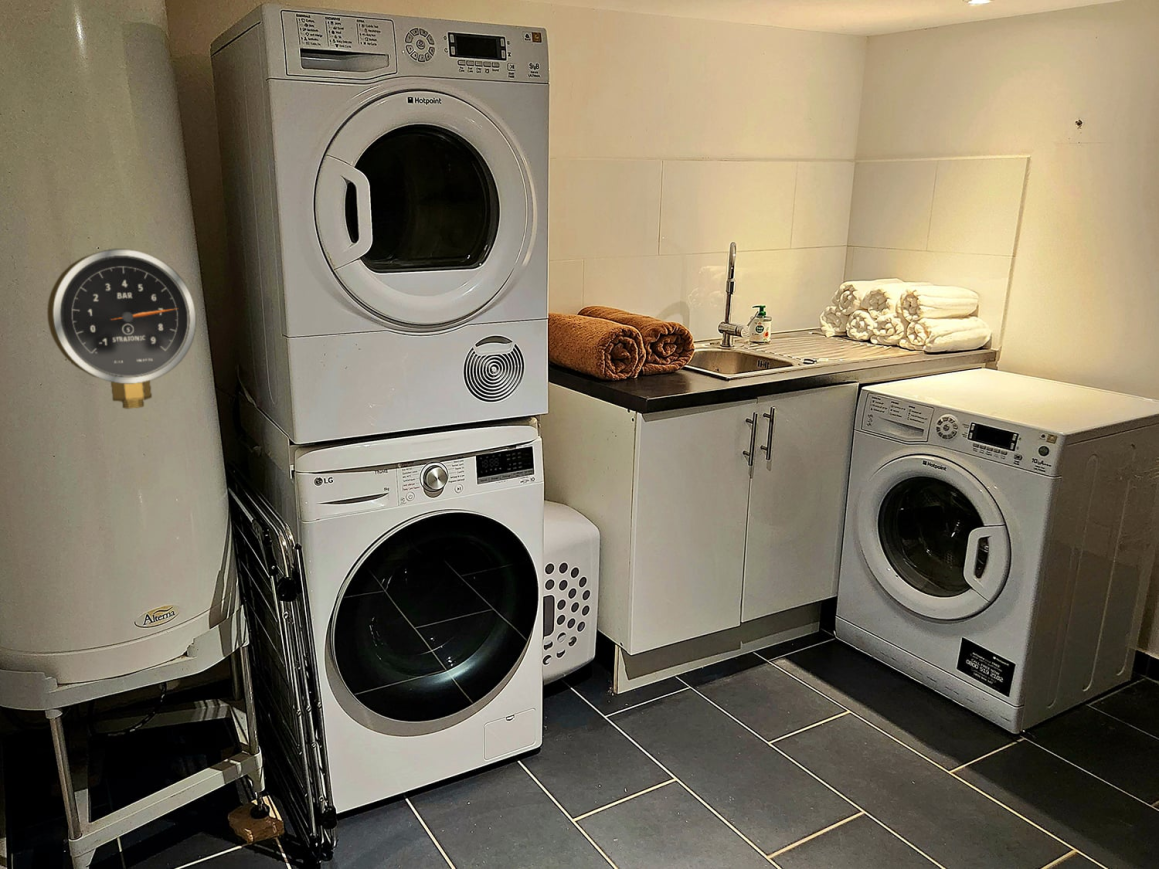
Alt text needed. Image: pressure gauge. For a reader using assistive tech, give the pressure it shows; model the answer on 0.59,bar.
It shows 7,bar
